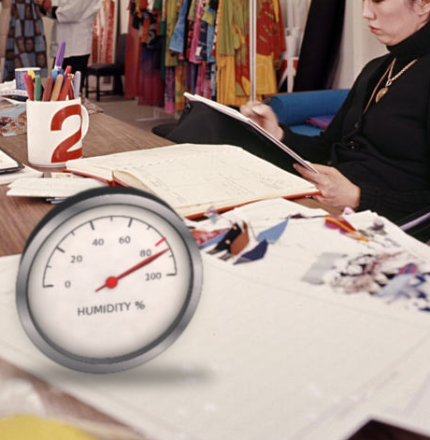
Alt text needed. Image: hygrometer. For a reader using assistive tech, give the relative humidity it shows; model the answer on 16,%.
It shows 85,%
